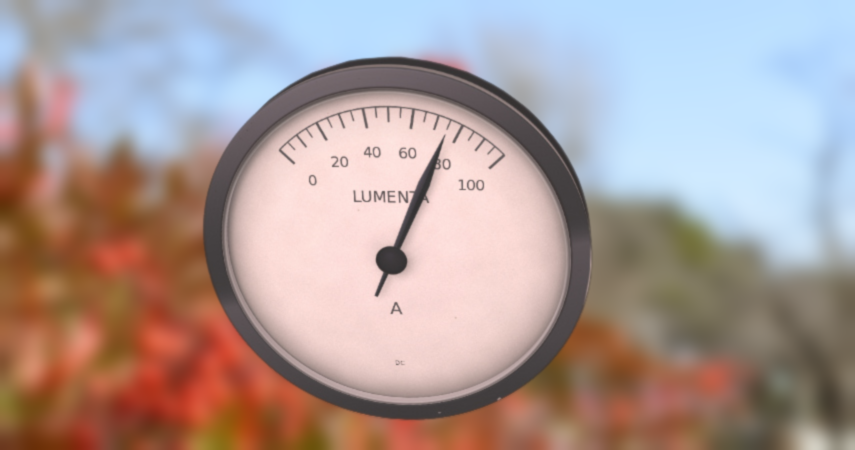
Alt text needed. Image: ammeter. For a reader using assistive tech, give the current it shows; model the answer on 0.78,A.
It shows 75,A
